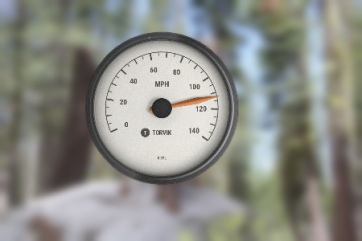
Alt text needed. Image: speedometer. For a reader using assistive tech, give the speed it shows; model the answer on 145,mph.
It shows 112.5,mph
